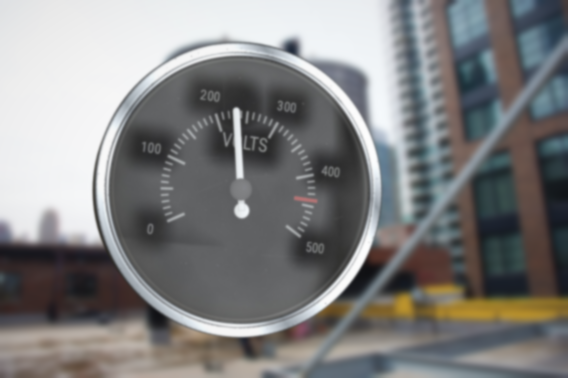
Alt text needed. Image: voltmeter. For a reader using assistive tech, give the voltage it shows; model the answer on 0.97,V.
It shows 230,V
